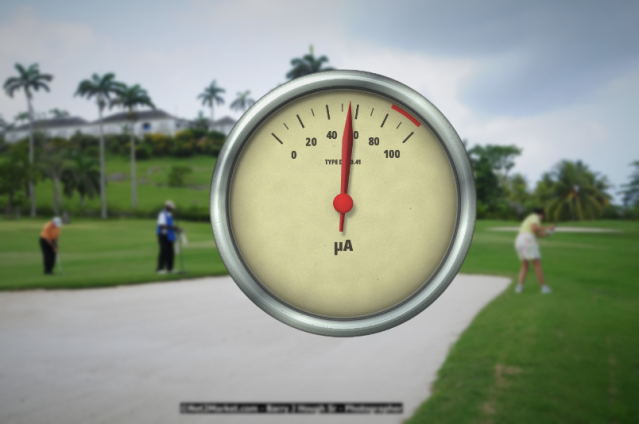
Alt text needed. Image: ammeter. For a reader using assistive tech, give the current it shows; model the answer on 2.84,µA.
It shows 55,µA
